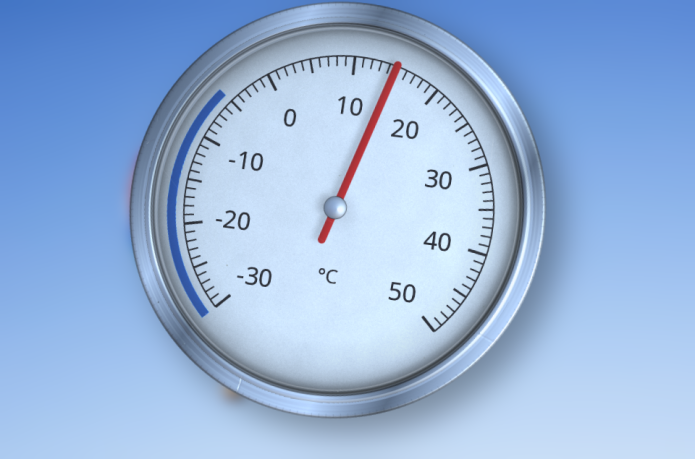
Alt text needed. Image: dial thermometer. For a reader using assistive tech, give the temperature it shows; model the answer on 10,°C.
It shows 15,°C
